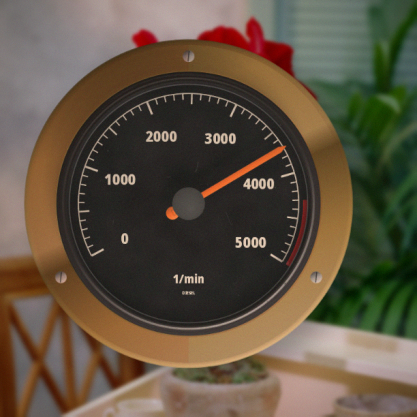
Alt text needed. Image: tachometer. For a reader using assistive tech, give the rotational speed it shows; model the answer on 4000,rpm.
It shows 3700,rpm
